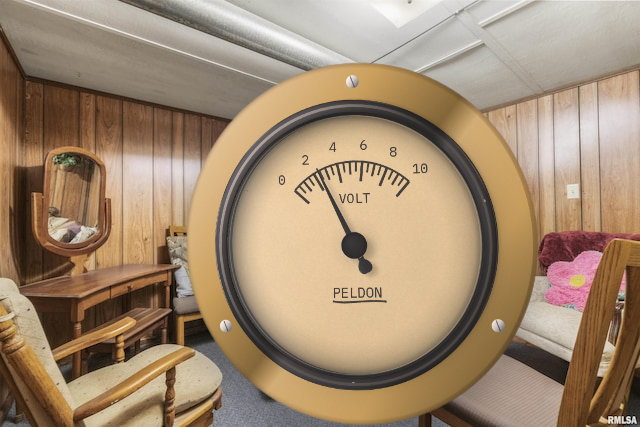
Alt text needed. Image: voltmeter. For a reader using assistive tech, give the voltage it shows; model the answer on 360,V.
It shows 2.5,V
